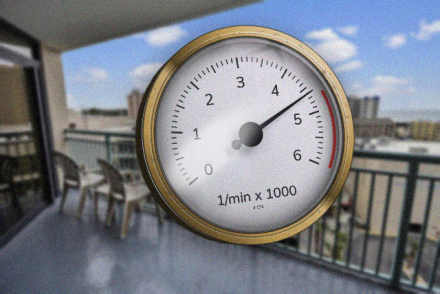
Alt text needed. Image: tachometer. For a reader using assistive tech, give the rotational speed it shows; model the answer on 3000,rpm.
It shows 4600,rpm
